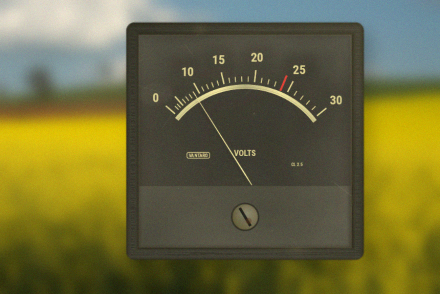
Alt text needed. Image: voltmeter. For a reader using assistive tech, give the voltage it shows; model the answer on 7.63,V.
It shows 9,V
